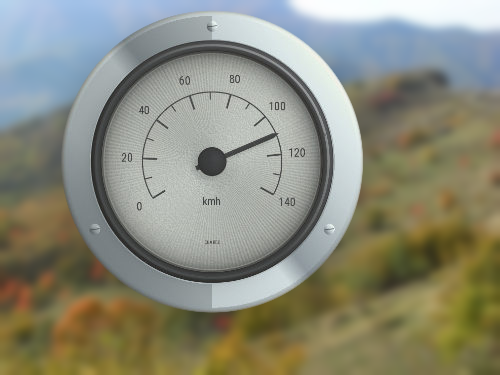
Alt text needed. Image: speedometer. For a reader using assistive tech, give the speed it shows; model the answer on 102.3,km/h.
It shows 110,km/h
